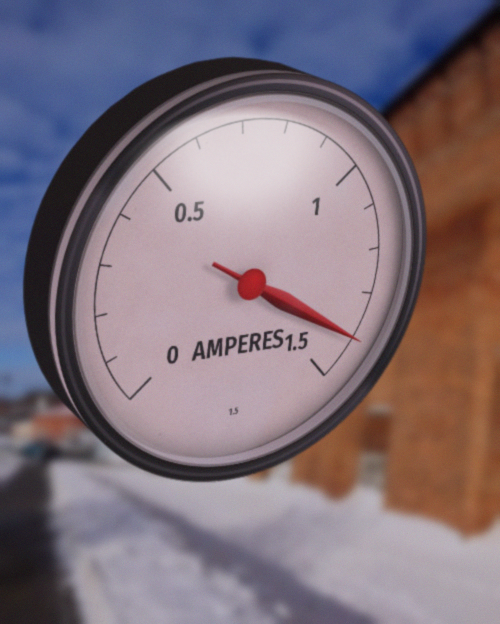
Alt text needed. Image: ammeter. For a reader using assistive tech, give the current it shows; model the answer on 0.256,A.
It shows 1.4,A
